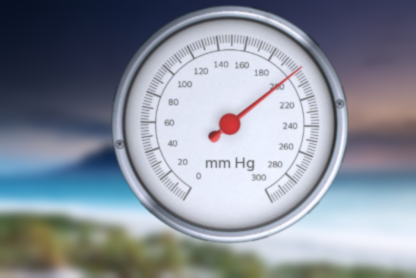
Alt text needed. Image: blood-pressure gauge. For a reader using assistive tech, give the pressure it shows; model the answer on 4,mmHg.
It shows 200,mmHg
